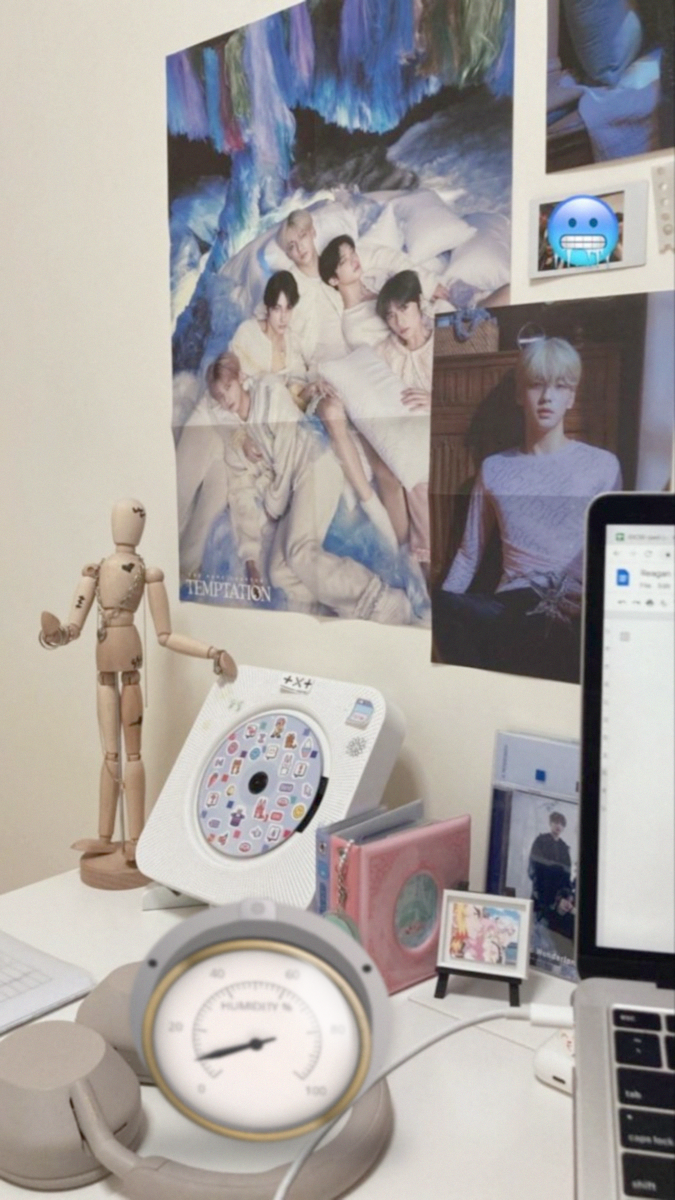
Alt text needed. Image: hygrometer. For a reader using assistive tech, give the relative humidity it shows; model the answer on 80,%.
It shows 10,%
